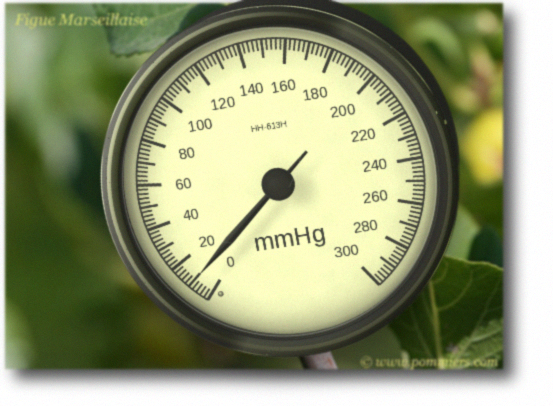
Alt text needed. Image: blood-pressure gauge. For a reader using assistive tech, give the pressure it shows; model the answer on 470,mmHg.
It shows 10,mmHg
